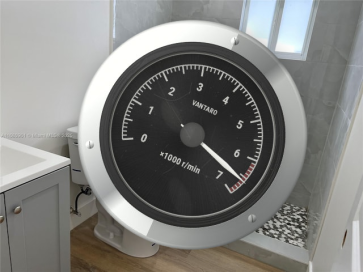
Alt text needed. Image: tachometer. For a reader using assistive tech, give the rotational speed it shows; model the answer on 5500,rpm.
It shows 6600,rpm
